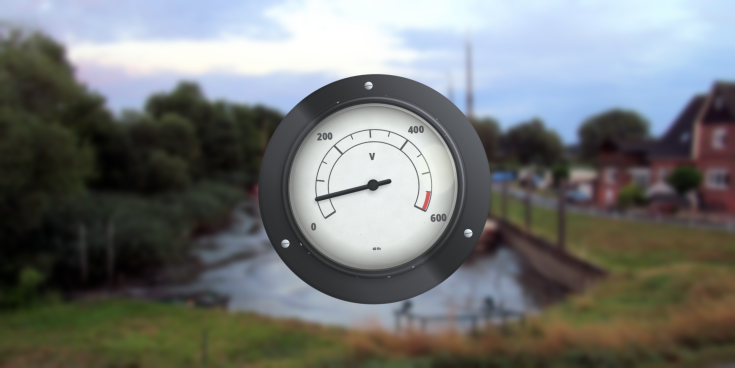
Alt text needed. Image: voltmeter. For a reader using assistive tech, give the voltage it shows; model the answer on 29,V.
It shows 50,V
